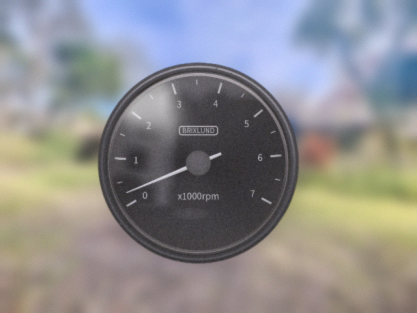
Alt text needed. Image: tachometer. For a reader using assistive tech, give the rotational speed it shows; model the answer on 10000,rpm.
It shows 250,rpm
